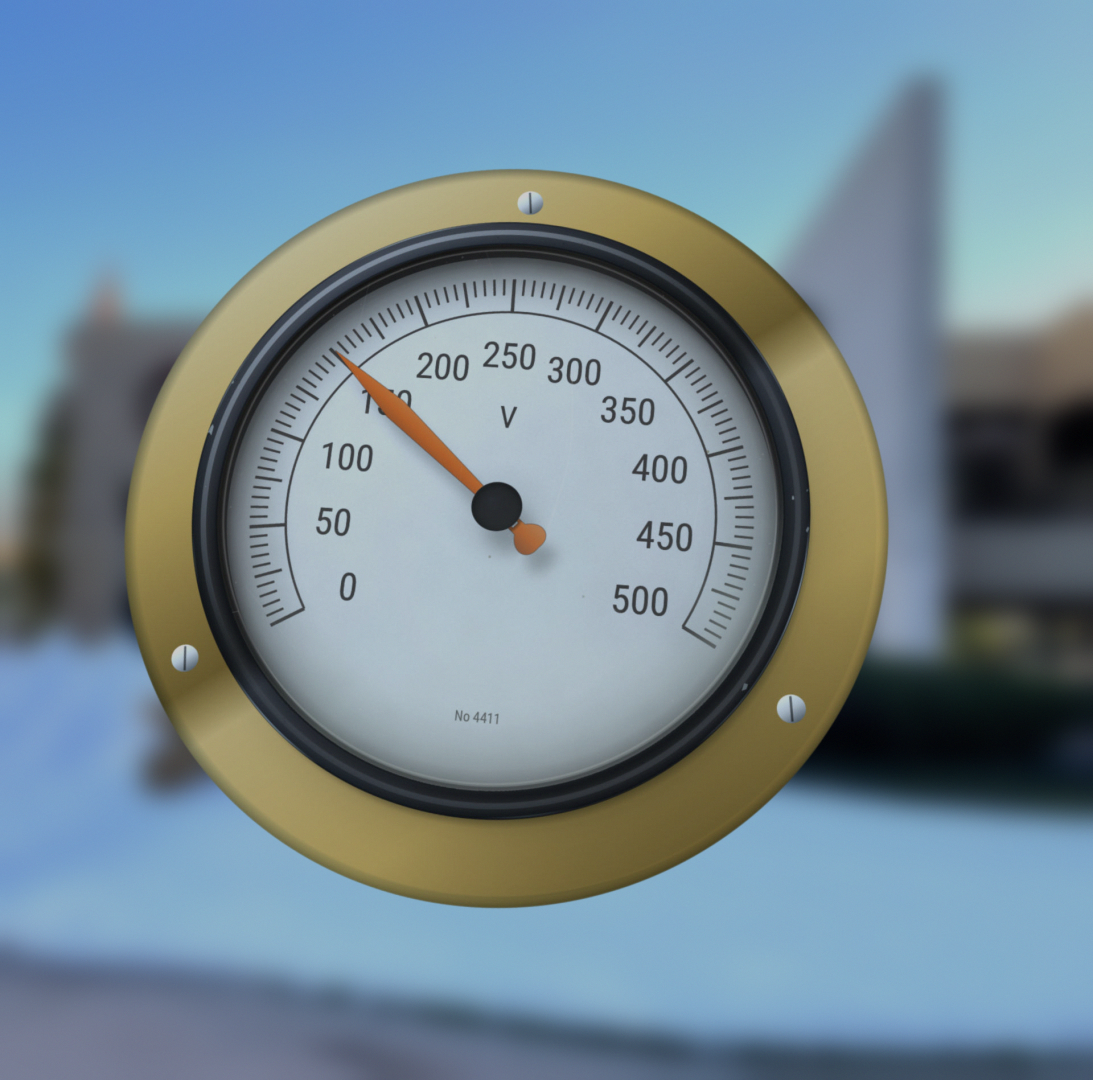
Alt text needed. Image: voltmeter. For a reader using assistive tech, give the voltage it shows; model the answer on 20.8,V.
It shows 150,V
